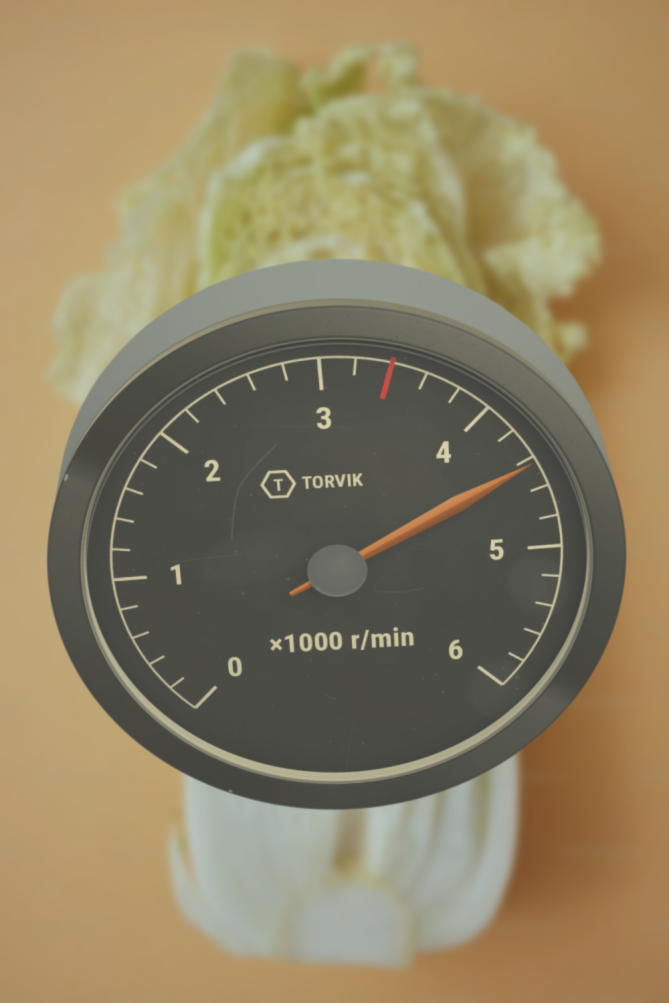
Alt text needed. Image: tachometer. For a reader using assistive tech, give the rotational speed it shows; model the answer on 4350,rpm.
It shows 4400,rpm
